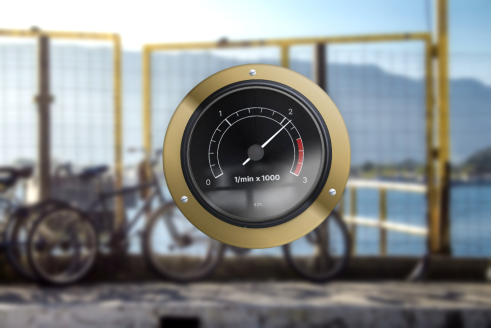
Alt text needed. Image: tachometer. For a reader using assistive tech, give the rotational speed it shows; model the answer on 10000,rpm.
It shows 2100,rpm
